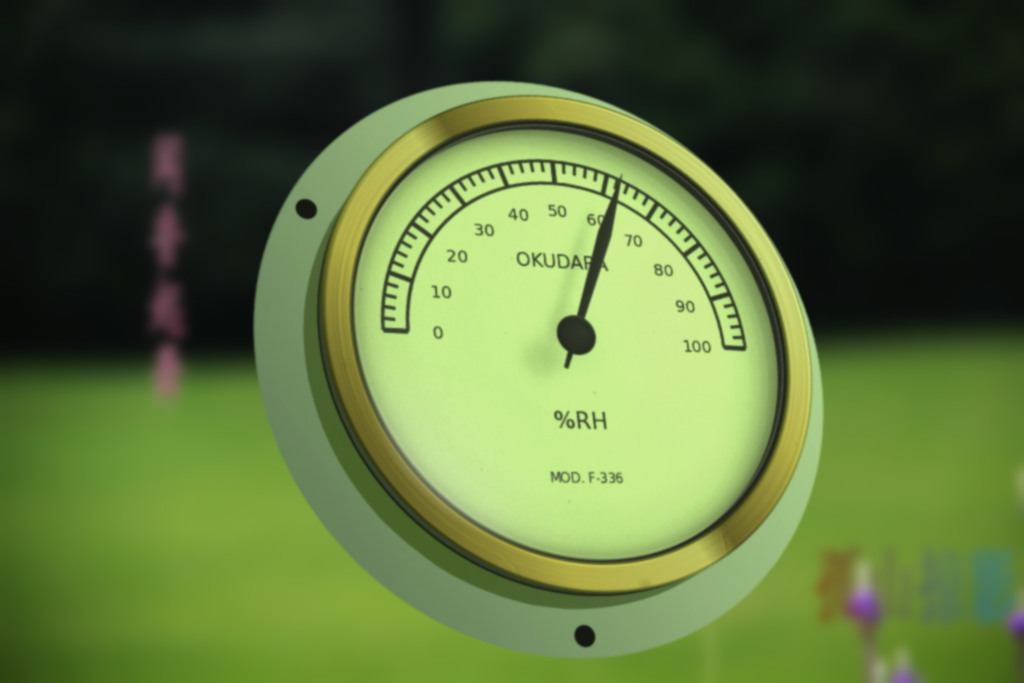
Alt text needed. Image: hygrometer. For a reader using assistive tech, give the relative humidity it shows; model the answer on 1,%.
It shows 62,%
